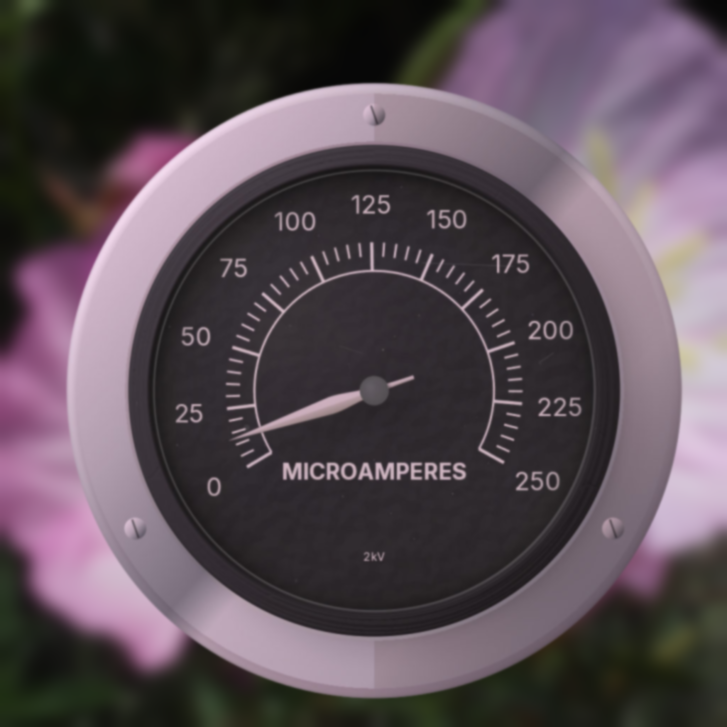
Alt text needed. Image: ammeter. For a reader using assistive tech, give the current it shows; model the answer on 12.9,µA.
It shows 12.5,µA
